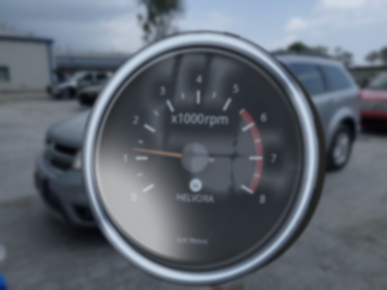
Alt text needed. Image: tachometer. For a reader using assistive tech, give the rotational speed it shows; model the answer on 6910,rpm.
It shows 1250,rpm
